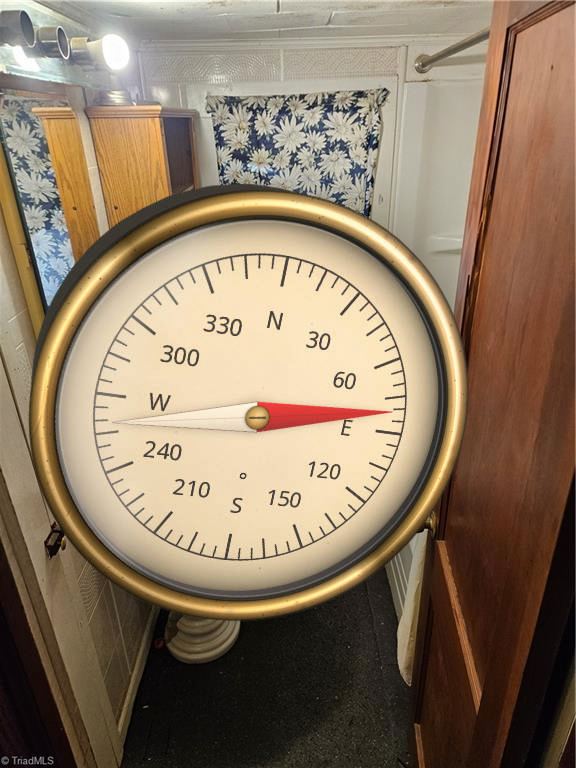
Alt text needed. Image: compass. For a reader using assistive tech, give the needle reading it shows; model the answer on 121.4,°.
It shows 80,°
